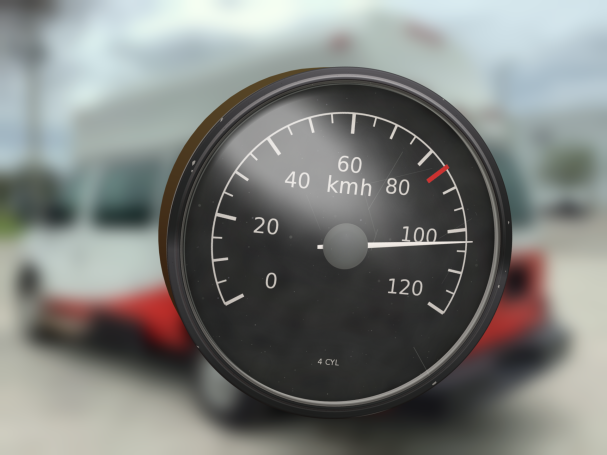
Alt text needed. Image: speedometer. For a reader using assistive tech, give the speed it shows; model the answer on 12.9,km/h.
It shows 102.5,km/h
